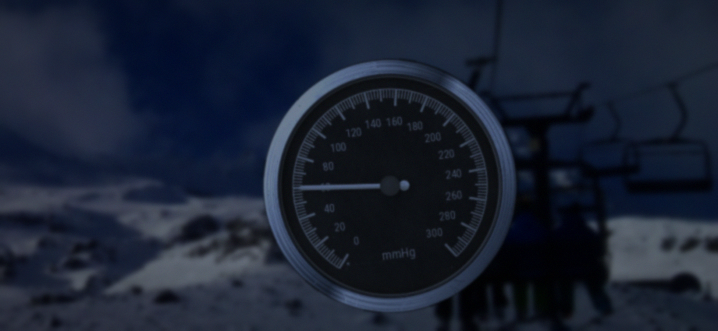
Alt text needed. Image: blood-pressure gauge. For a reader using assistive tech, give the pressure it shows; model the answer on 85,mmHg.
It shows 60,mmHg
